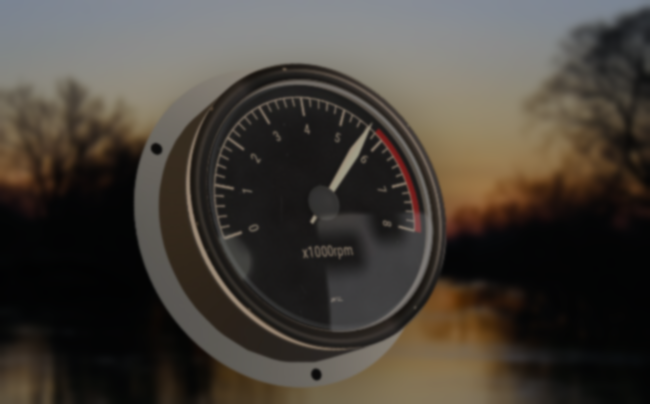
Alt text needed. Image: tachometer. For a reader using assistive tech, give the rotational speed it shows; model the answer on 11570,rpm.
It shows 5600,rpm
